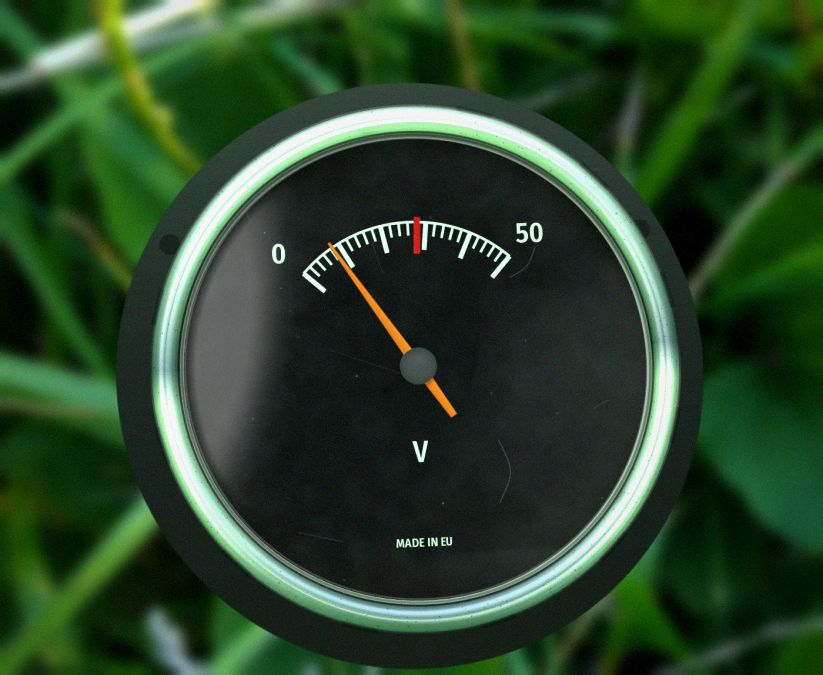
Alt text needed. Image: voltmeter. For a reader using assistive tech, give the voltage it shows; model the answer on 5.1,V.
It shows 8,V
